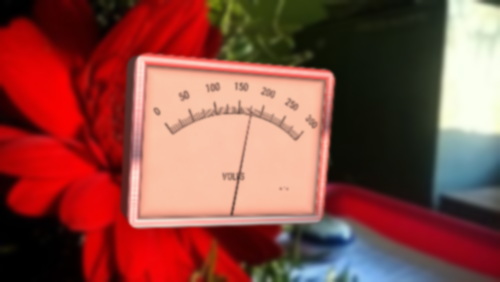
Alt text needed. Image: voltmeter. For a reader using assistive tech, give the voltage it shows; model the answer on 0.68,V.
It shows 175,V
